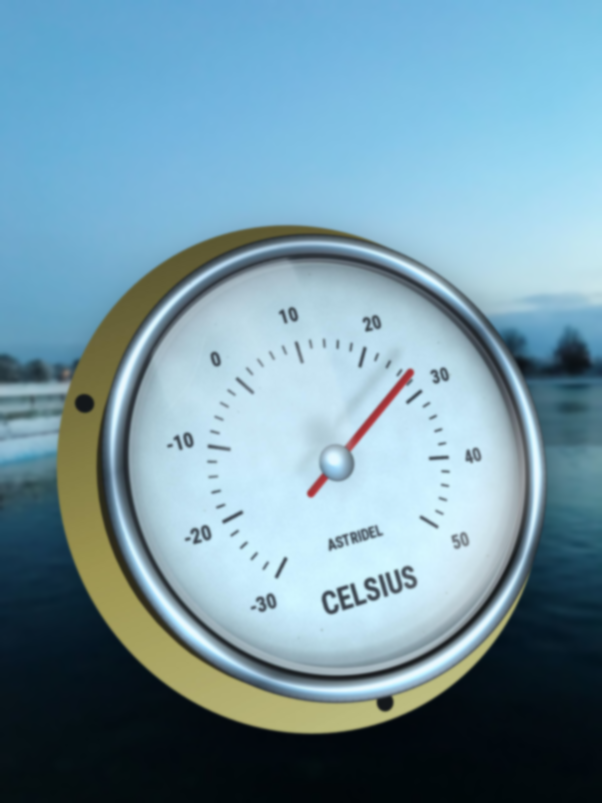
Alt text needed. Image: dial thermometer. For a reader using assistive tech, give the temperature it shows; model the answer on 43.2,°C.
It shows 27,°C
